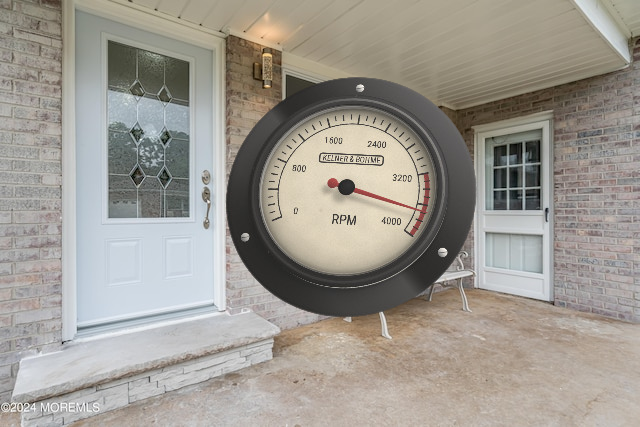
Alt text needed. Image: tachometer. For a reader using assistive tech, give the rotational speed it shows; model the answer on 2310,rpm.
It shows 3700,rpm
